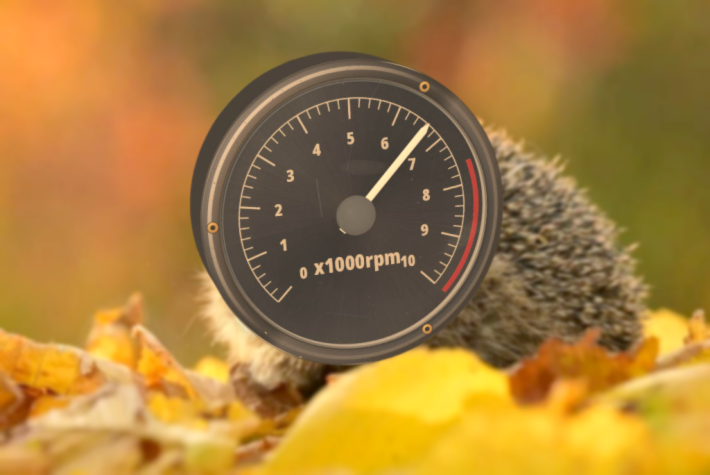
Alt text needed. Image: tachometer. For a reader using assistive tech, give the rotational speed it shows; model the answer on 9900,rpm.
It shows 6600,rpm
